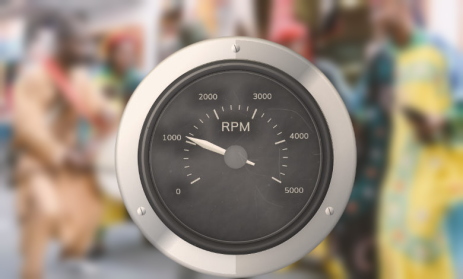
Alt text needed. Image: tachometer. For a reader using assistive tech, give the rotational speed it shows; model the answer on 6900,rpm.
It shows 1100,rpm
